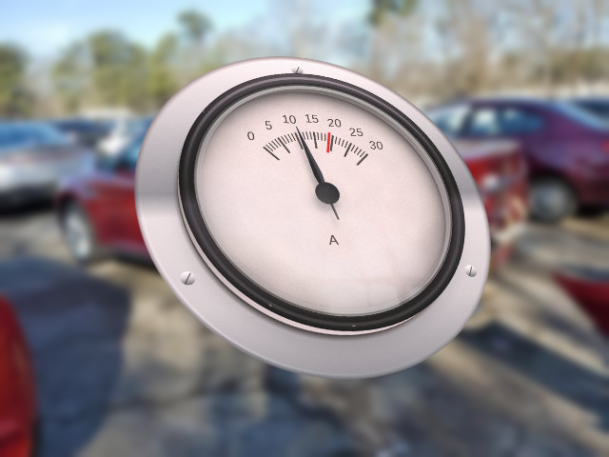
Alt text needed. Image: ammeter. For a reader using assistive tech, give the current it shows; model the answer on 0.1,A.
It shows 10,A
